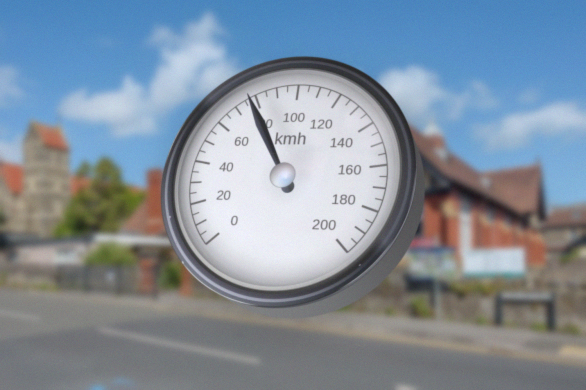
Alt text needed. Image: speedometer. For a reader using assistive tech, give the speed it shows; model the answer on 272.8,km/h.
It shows 77.5,km/h
